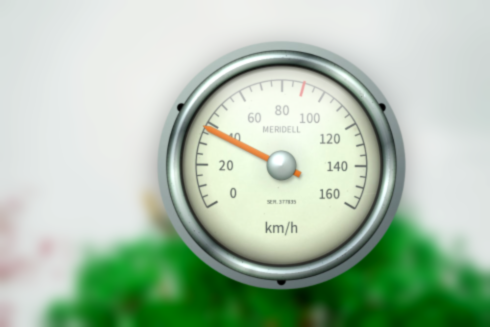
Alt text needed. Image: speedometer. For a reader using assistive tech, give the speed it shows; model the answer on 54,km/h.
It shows 37.5,km/h
